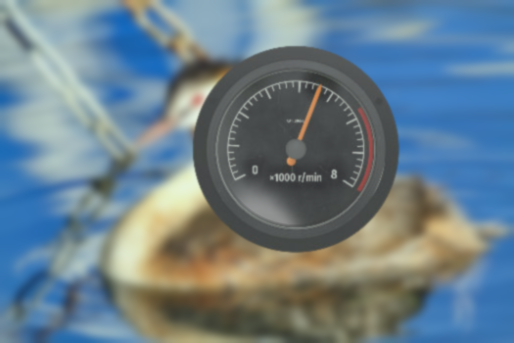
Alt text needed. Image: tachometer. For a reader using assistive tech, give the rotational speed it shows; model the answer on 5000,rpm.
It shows 4600,rpm
